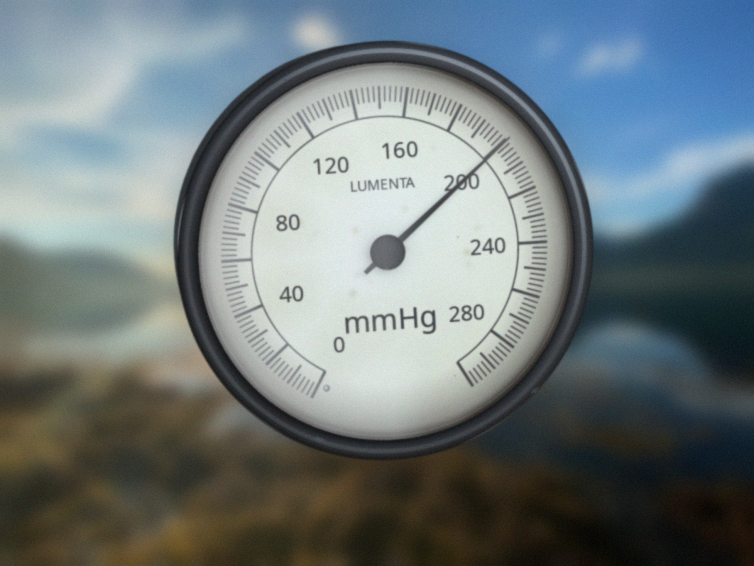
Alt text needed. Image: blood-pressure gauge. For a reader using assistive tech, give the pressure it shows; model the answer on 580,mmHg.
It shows 200,mmHg
